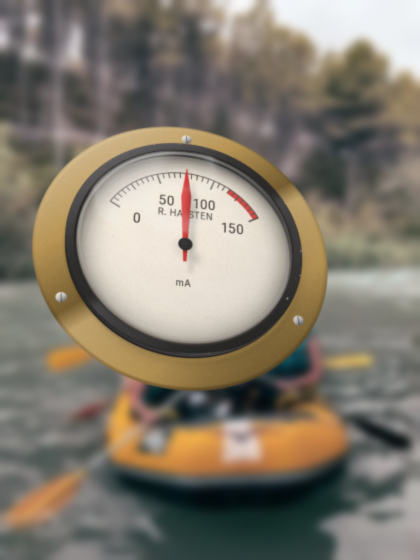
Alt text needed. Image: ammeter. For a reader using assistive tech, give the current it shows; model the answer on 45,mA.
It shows 75,mA
